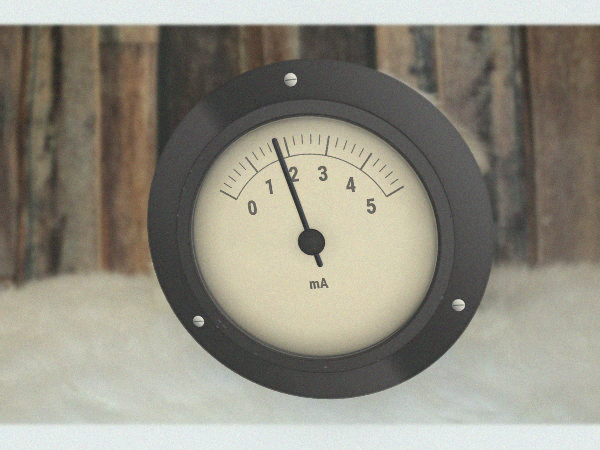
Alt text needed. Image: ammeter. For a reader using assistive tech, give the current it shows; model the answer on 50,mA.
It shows 1.8,mA
